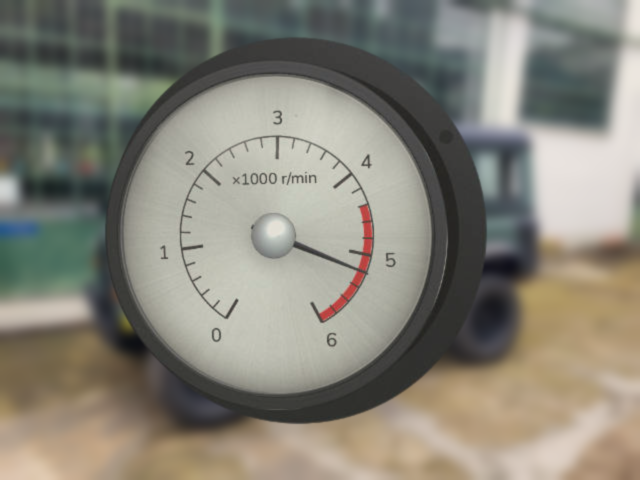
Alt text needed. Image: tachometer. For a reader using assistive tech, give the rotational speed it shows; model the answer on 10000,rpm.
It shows 5200,rpm
